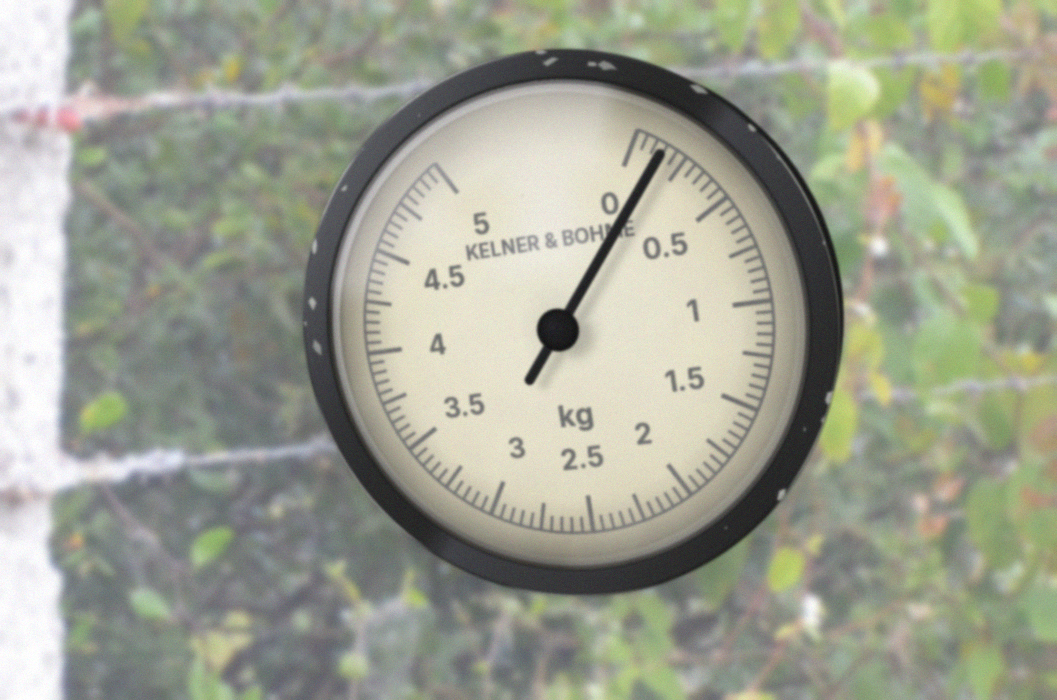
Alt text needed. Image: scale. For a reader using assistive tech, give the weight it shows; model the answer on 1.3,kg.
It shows 0.15,kg
